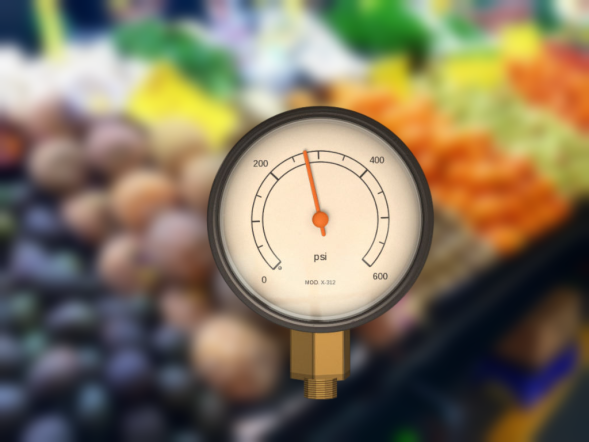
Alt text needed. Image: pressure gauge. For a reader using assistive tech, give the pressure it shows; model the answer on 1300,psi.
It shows 275,psi
